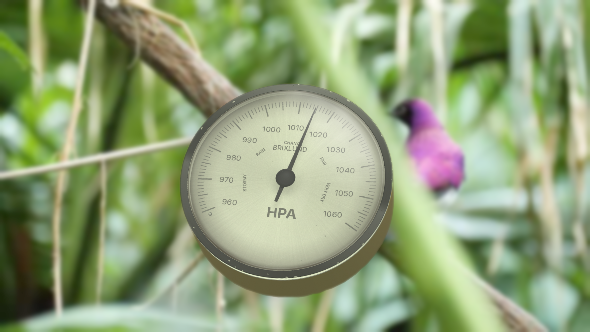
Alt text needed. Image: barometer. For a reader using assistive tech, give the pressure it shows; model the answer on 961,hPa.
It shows 1015,hPa
